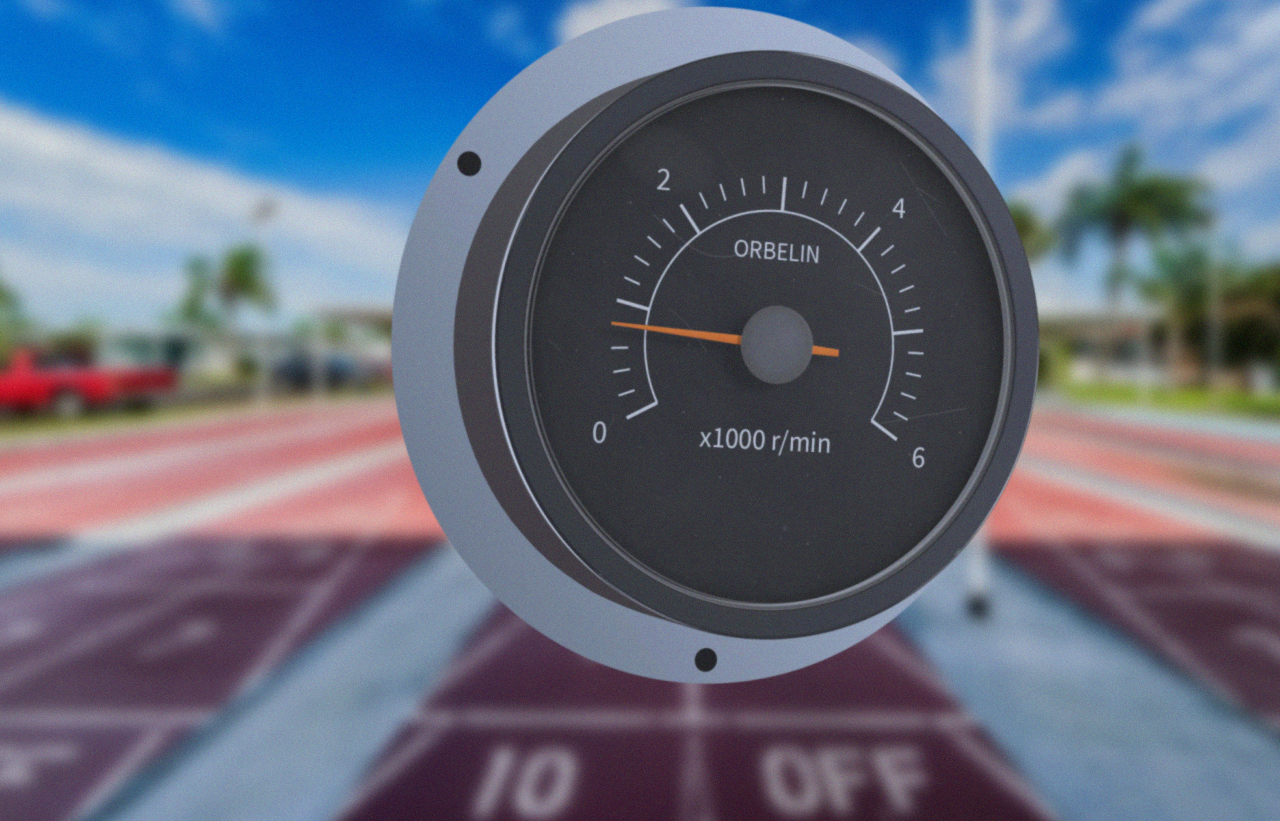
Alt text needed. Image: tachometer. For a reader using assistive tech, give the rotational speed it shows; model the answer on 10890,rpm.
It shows 800,rpm
